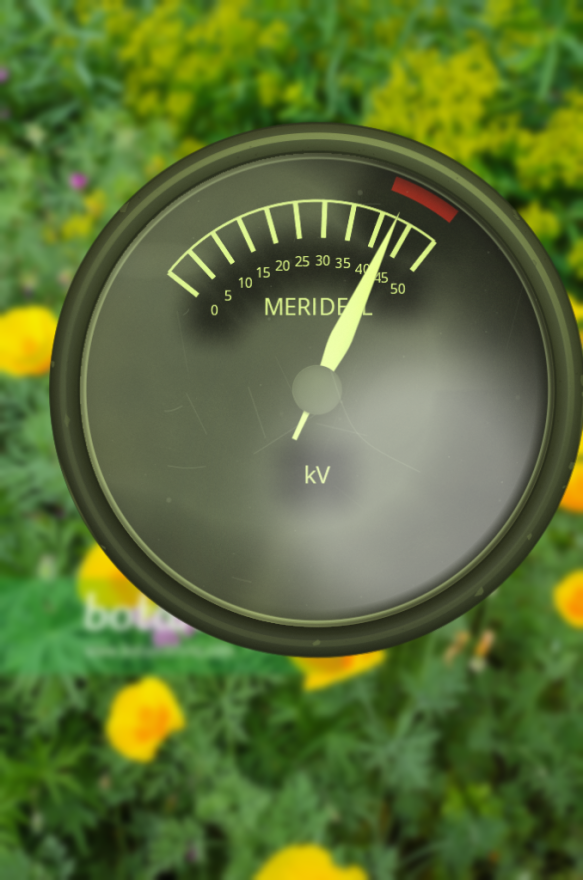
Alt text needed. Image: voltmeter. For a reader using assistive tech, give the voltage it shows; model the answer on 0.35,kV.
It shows 42.5,kV
